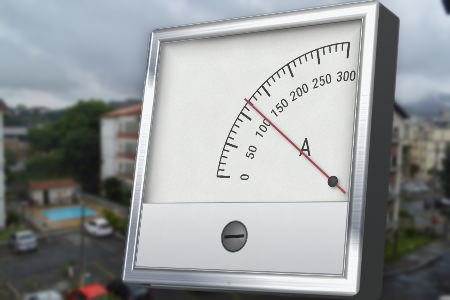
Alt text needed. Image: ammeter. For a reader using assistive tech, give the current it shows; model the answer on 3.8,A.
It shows 120,A
